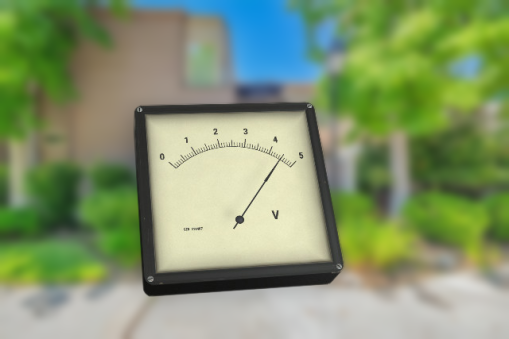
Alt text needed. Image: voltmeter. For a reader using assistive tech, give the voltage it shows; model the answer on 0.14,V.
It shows 4.5,V
